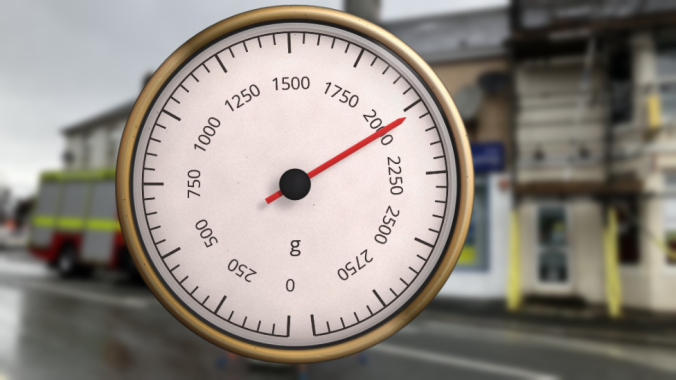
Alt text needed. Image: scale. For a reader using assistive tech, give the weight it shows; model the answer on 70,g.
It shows 2025,g
